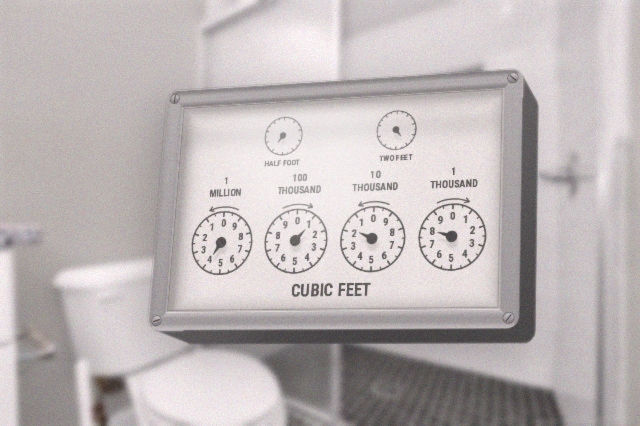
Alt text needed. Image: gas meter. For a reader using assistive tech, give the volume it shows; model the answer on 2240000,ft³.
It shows 411800,ft³
